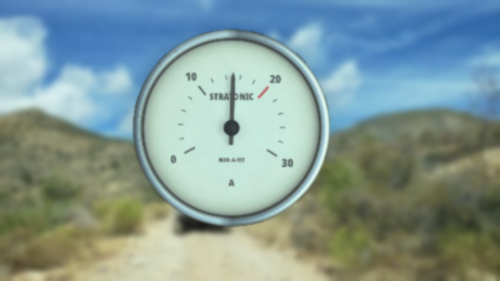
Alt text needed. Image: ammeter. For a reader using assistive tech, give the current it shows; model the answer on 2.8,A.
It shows 15,A
